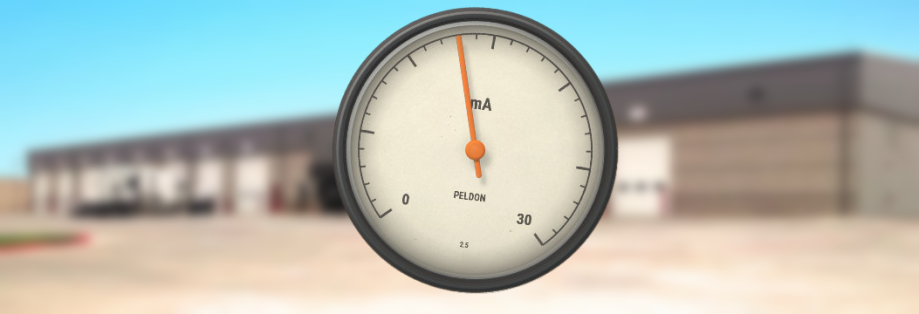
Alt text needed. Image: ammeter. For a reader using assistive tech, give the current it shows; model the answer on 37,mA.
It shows 13,mA
